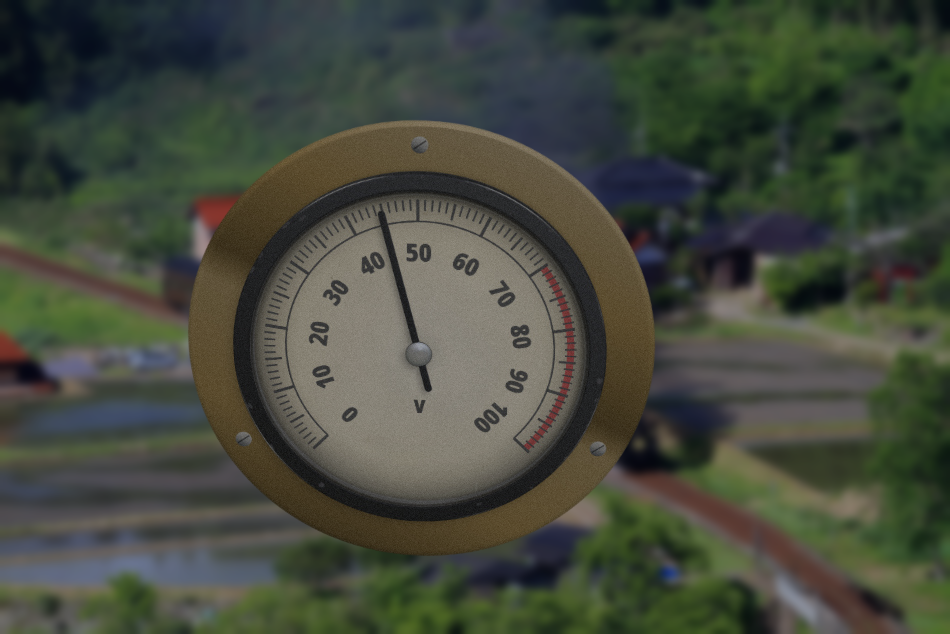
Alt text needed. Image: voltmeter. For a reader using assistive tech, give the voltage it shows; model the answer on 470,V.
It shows 45,V
